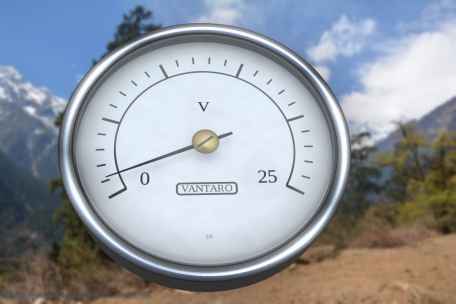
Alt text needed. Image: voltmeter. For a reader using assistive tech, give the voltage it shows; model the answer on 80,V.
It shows 1,V
